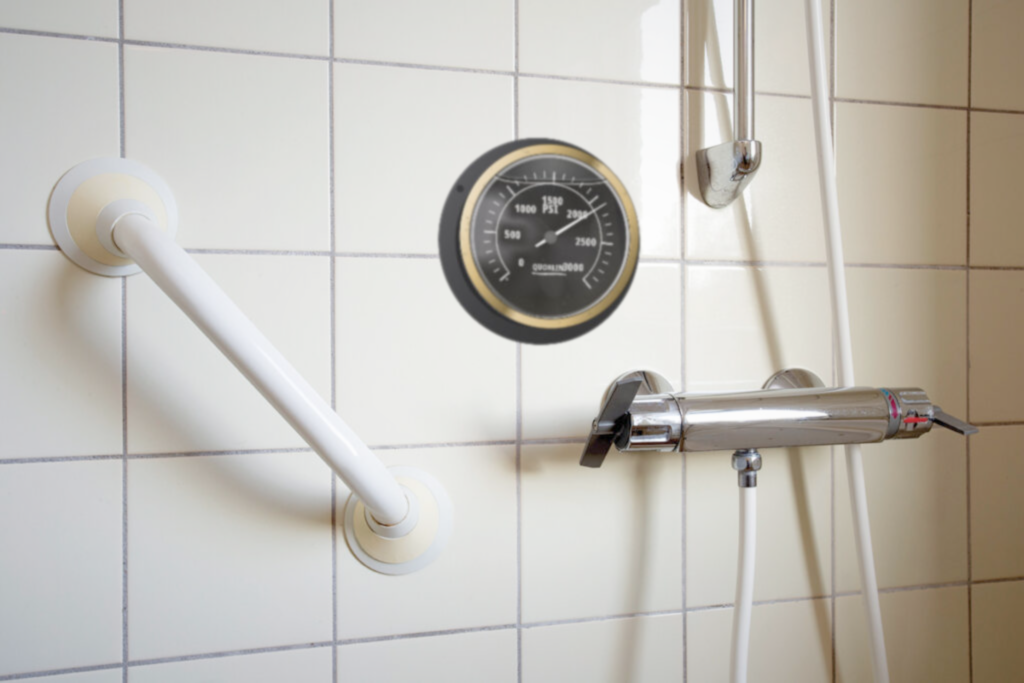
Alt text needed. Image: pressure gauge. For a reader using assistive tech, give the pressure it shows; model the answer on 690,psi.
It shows 2100,psi
